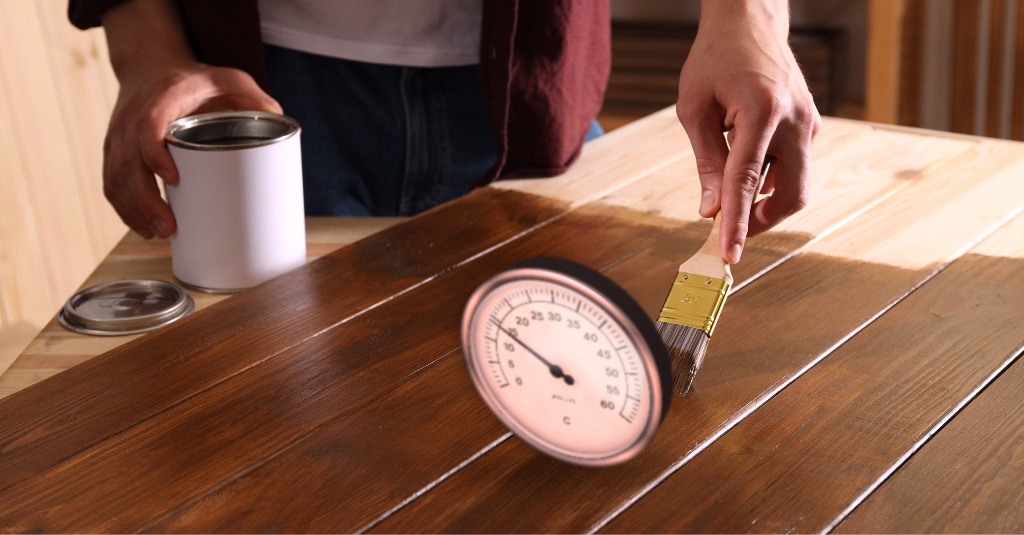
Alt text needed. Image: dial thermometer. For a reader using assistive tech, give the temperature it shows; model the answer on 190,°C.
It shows 15,°C
